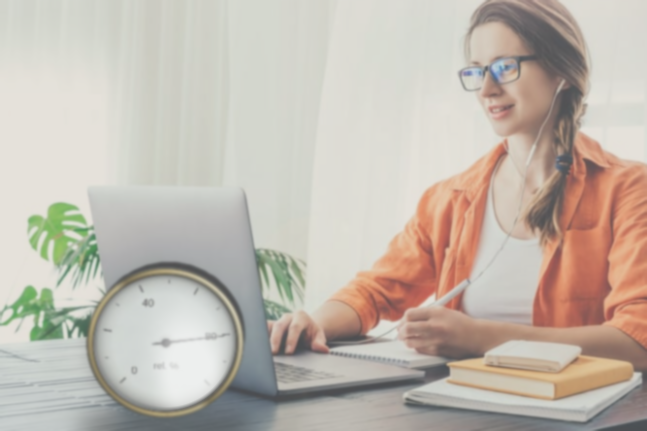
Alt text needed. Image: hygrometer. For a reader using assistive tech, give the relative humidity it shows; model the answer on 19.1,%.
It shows 80,%
